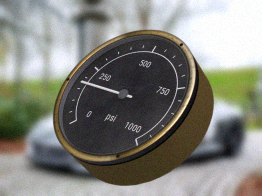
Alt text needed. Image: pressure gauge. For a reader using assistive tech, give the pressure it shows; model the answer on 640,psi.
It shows 175,psi
